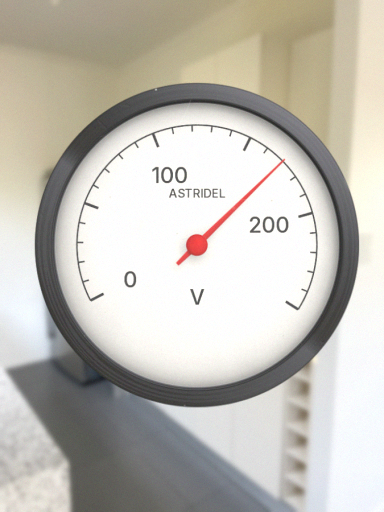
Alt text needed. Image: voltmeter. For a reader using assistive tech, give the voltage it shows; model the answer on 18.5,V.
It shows 170,V
